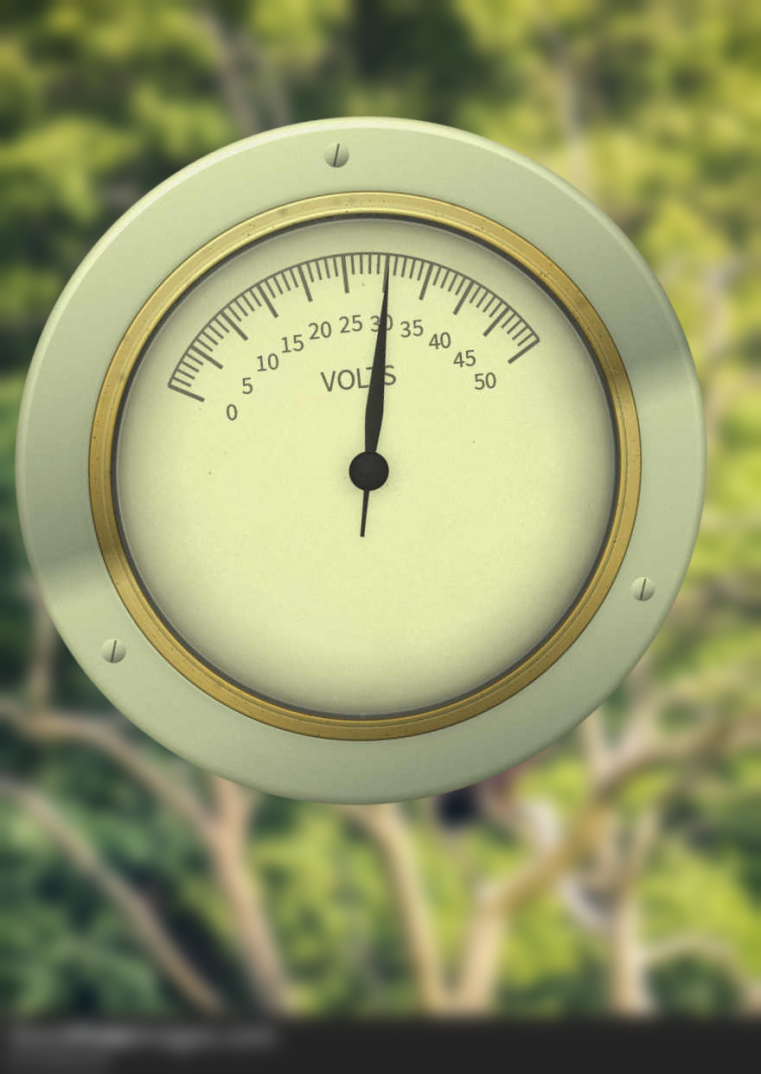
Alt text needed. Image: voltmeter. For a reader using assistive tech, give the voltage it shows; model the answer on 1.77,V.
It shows 30,V
